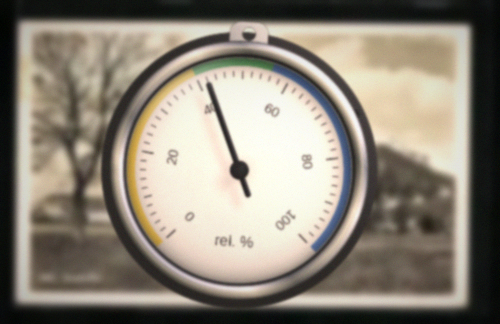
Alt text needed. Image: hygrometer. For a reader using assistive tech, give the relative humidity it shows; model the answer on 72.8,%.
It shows 42,%
